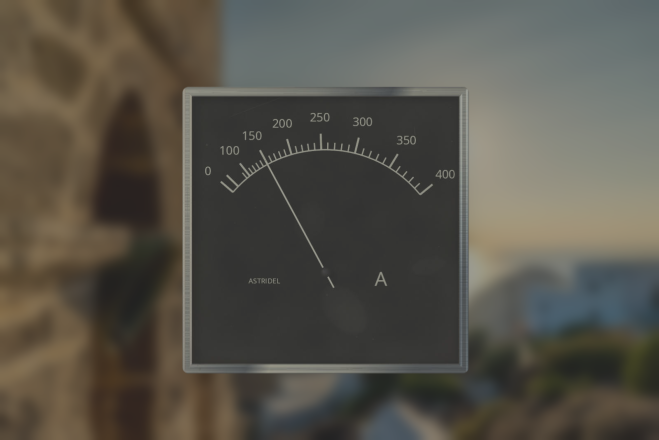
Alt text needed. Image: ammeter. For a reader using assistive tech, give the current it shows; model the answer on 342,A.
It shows 150,A
